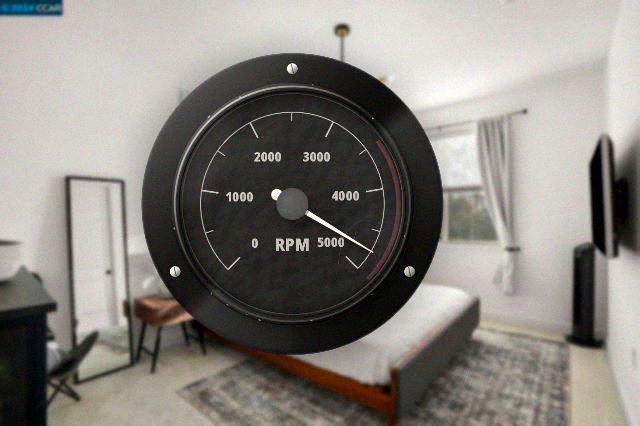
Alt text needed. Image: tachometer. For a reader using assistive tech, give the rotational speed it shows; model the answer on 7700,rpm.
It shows 4750,rpm
